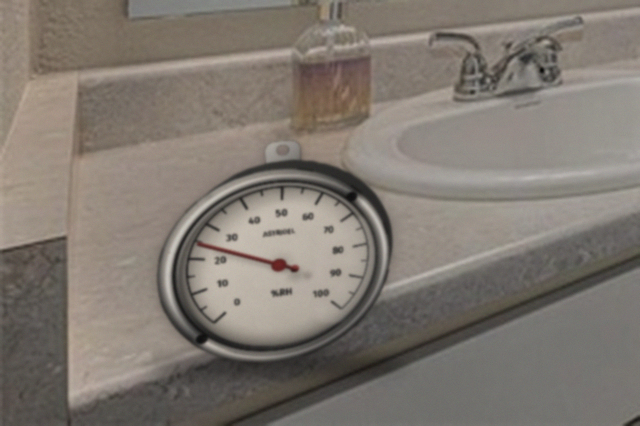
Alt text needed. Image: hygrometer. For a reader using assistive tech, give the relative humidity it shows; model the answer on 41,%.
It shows 25,%
